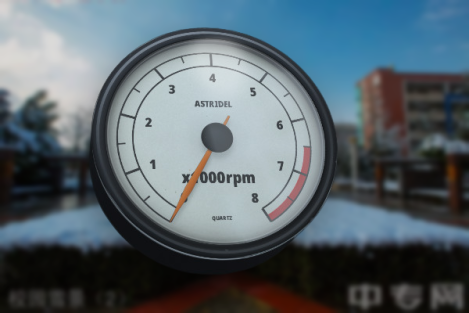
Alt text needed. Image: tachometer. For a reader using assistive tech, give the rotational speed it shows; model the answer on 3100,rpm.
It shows 0,rpm
